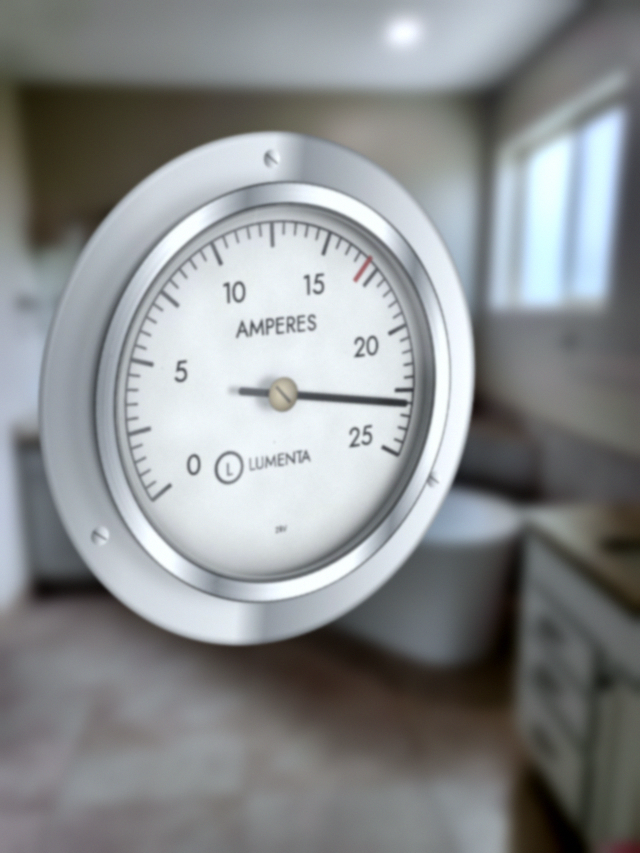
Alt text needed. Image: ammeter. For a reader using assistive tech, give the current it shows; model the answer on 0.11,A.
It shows 23,A
